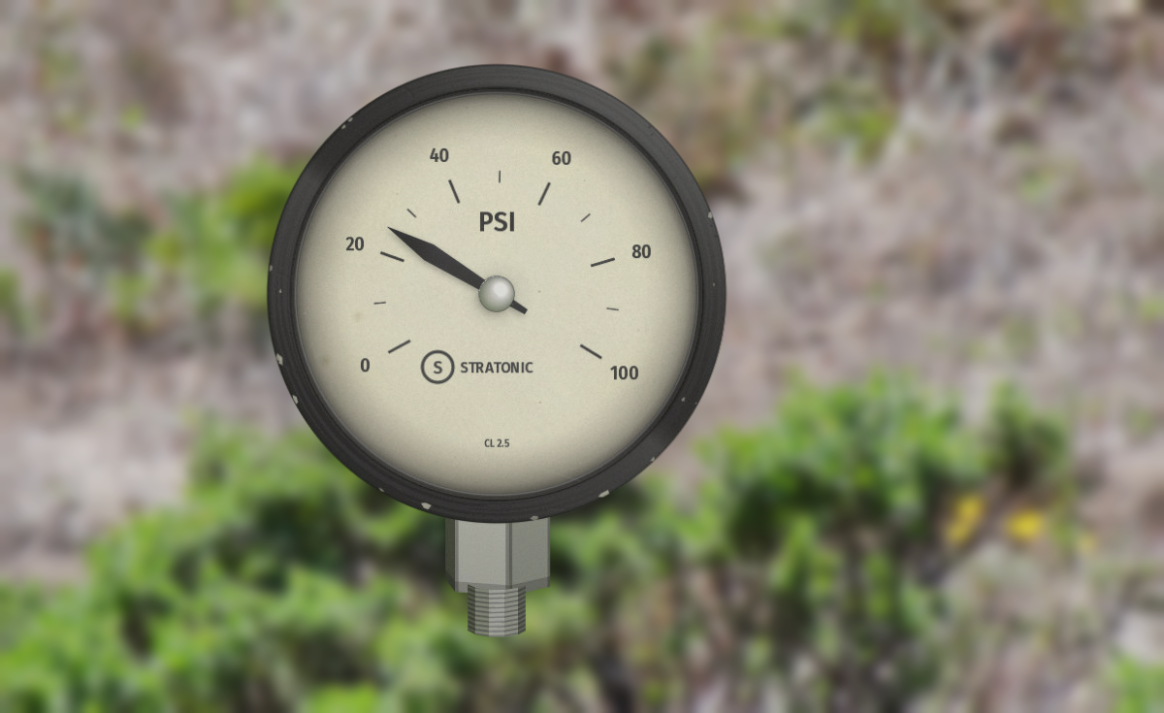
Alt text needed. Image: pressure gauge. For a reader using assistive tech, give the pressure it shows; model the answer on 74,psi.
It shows 25,psi
